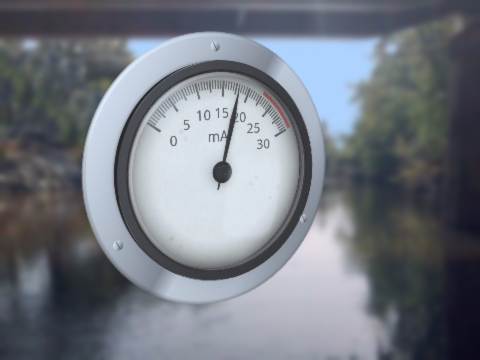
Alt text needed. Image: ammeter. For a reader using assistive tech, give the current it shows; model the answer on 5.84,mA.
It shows 17.5,mA
